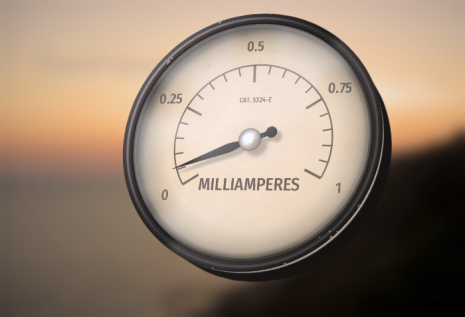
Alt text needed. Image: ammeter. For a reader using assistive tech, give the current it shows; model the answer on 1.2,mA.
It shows 0.05,mA
